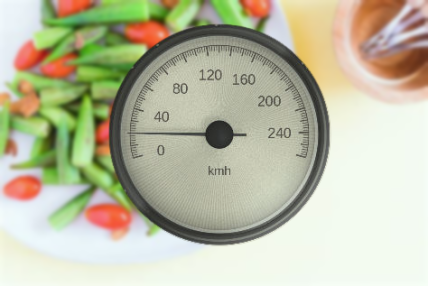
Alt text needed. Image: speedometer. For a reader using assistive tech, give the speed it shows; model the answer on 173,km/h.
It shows 20,km/h
